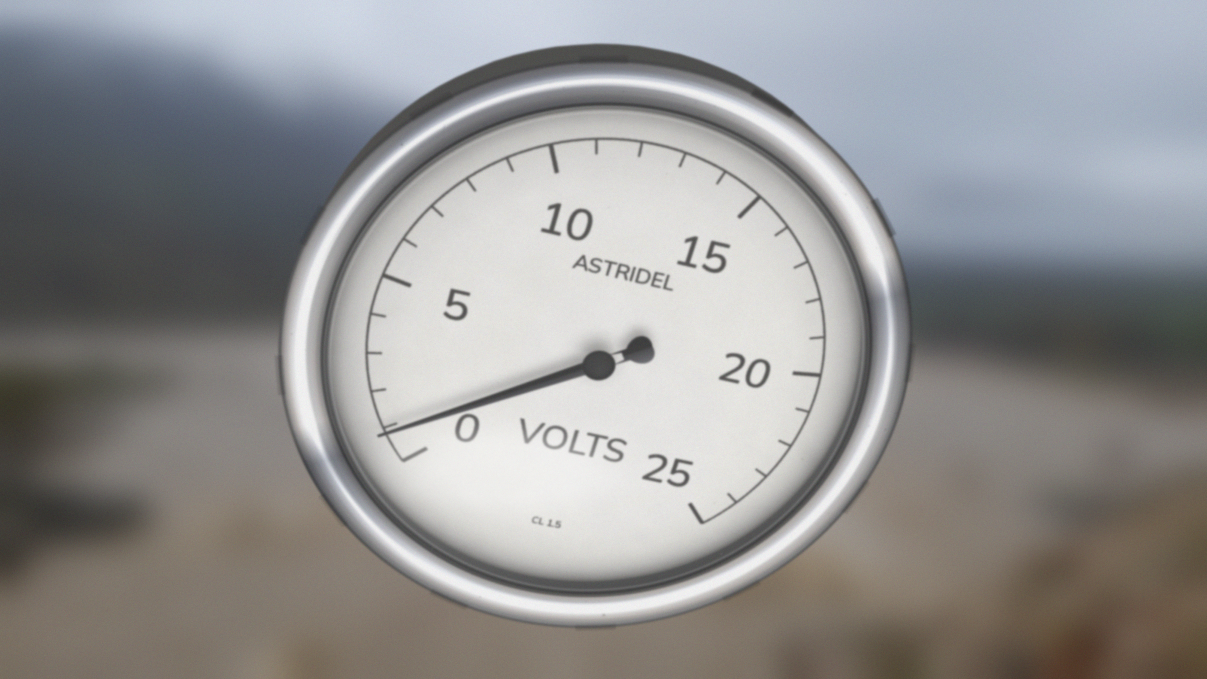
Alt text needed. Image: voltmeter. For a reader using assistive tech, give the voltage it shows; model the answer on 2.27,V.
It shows 1,V
